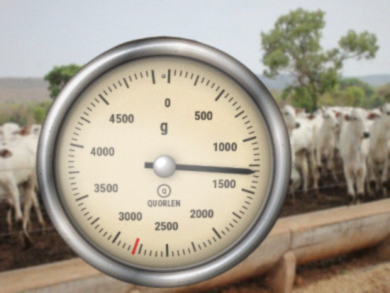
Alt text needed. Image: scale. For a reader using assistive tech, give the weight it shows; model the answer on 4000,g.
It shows 1300,g
